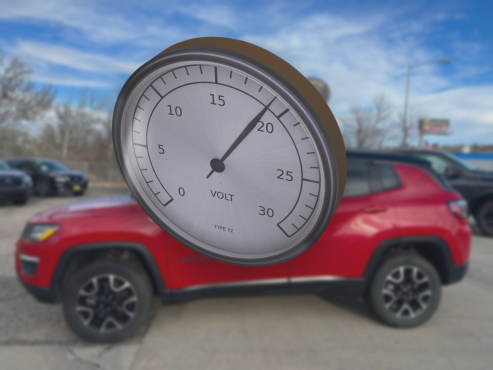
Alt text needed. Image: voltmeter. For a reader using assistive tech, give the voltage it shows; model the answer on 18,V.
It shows 19,V
